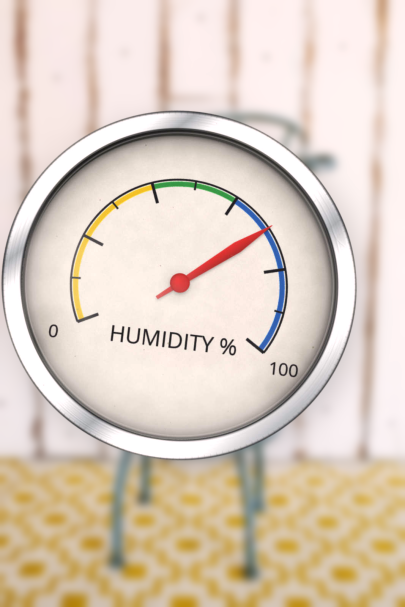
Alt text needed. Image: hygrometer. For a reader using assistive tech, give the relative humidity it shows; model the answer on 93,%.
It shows 70,%
